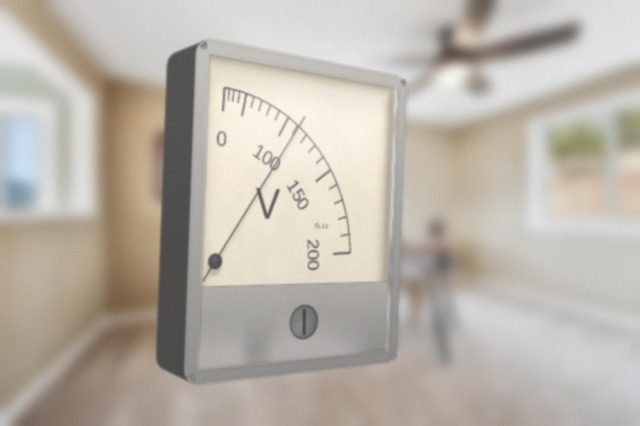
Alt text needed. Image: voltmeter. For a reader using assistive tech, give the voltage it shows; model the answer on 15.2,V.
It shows 110,V
